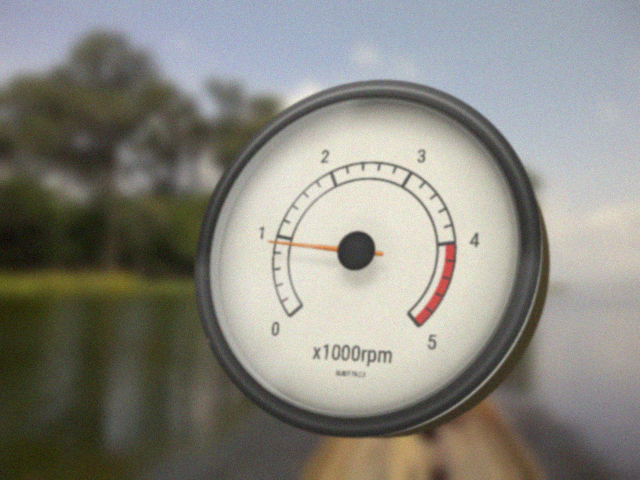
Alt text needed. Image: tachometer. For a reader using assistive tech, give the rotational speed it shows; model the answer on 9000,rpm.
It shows 900,rpm
